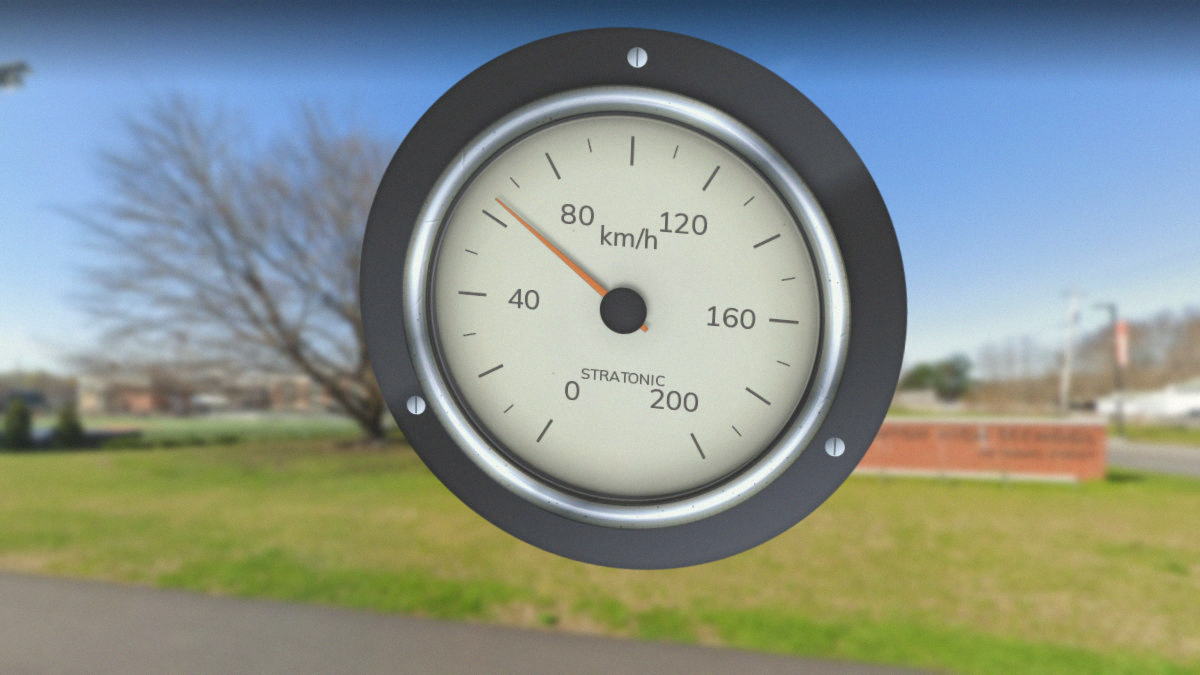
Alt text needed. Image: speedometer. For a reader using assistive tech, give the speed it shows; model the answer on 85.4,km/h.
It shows 65,km/h
